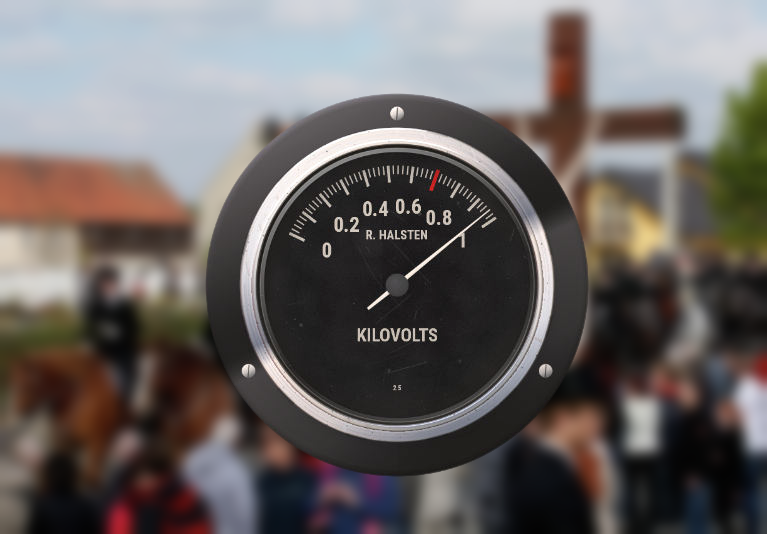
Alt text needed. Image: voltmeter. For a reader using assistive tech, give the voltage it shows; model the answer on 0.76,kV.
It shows 0.96,kV
